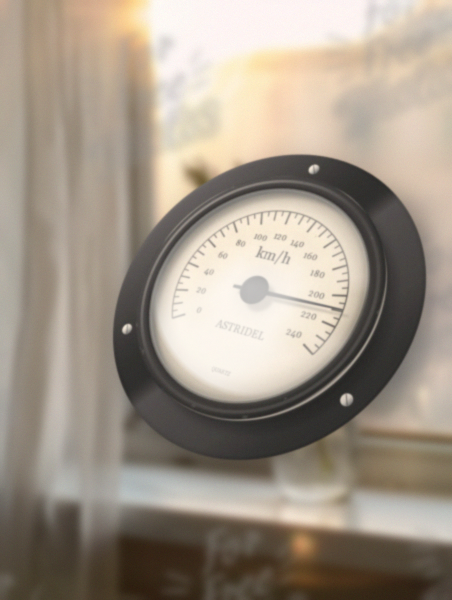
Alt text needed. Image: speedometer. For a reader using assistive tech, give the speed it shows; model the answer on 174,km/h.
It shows 210,km/h
